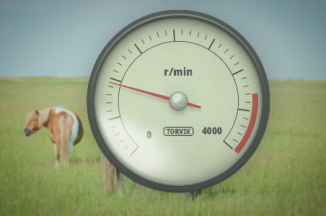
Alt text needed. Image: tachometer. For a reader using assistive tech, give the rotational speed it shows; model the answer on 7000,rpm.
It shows 950,rpm
